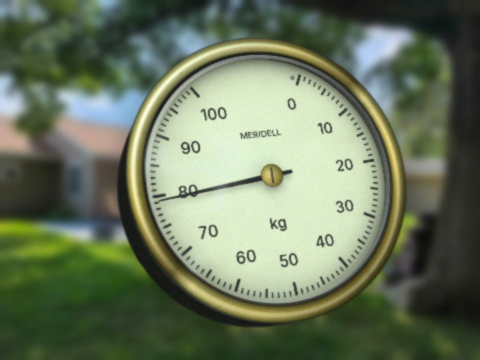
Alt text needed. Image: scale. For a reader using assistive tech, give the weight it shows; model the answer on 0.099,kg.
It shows 79,kg
